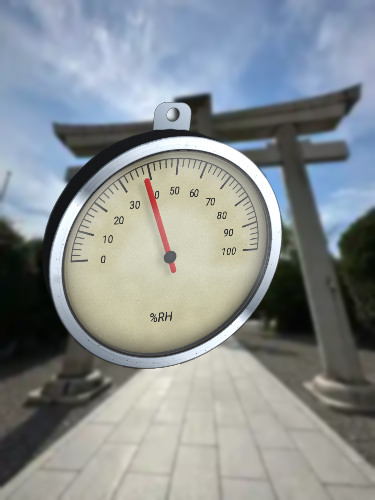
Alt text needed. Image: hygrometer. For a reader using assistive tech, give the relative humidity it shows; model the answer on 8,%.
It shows 38,%
